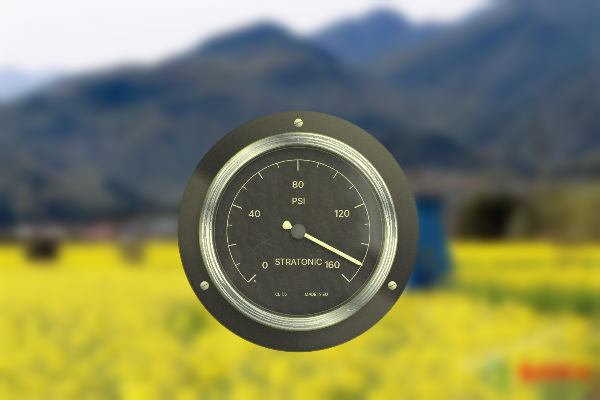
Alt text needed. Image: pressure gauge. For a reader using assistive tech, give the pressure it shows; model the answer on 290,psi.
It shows 150,psi
